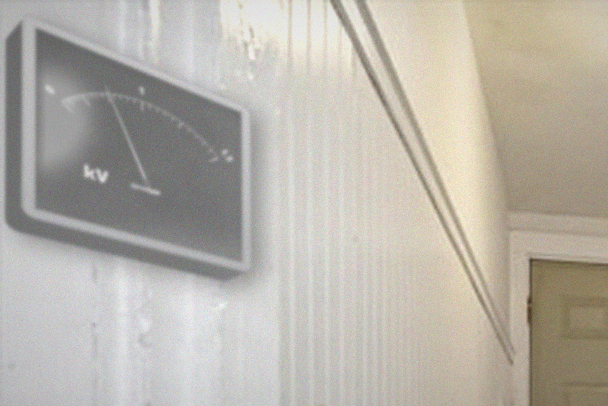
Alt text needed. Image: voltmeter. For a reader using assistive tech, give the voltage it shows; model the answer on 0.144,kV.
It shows 0.75,kV
